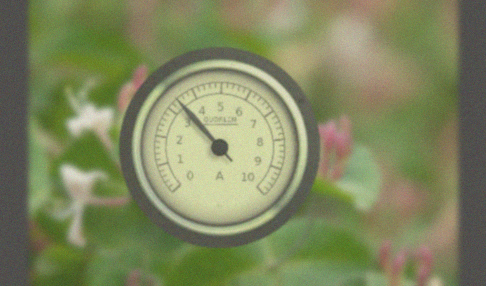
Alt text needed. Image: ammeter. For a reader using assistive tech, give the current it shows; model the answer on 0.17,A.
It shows 3.4,A
